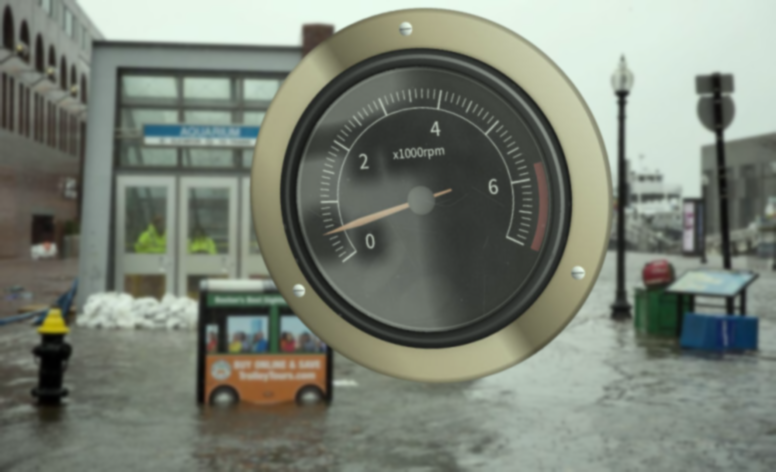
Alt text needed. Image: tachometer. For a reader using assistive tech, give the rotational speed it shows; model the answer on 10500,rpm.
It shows 500,rpm
